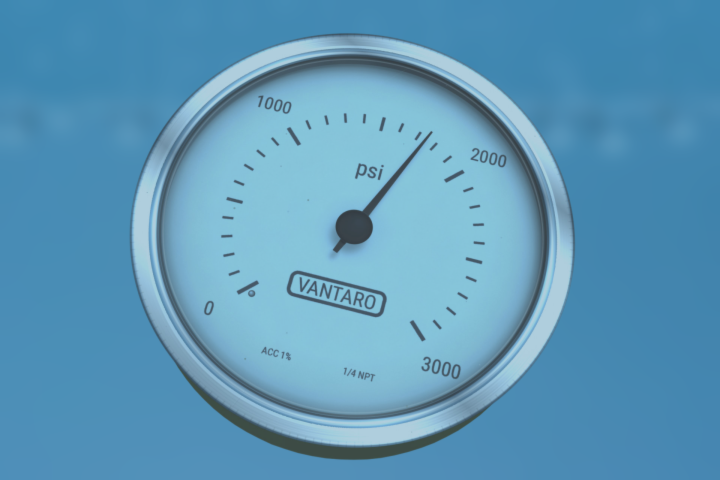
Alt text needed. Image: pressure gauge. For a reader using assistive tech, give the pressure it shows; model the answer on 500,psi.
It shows 1750,psi
